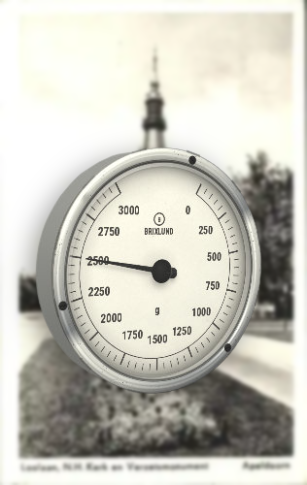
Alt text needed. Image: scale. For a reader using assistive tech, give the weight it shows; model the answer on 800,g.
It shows 2500,g
